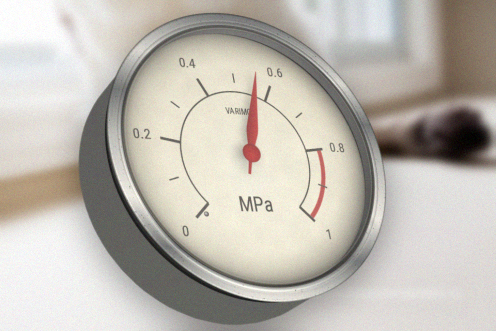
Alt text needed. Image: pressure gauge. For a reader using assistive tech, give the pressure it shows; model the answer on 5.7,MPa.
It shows 0.55,MPa
